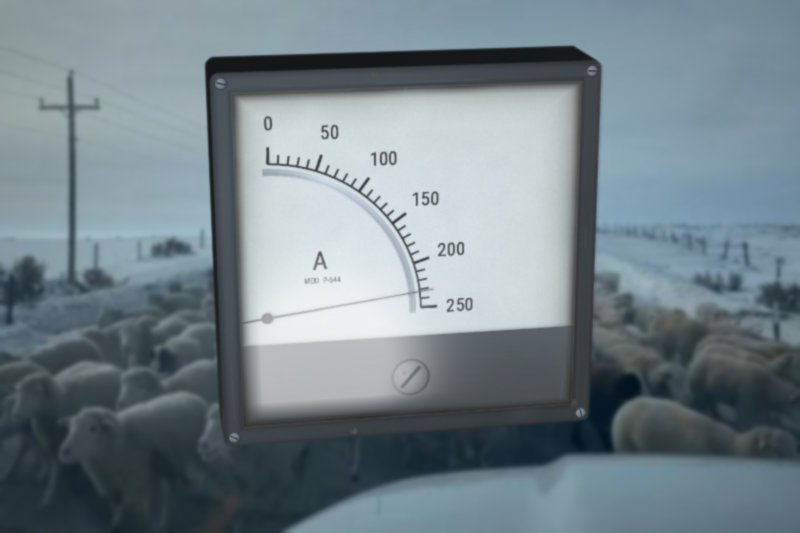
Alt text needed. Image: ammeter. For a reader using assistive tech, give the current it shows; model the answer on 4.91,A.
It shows 230,A
